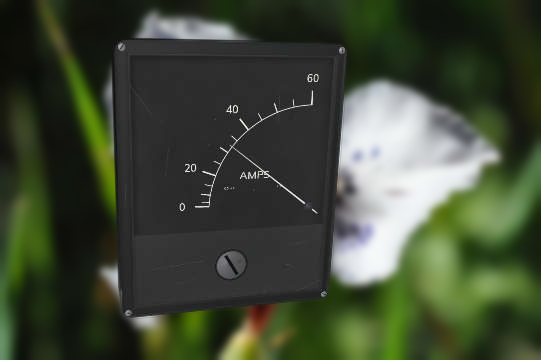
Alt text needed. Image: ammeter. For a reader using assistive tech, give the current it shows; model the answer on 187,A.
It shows 32.5,A
